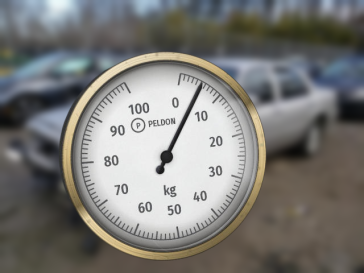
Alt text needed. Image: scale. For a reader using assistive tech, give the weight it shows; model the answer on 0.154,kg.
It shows 5,kg
